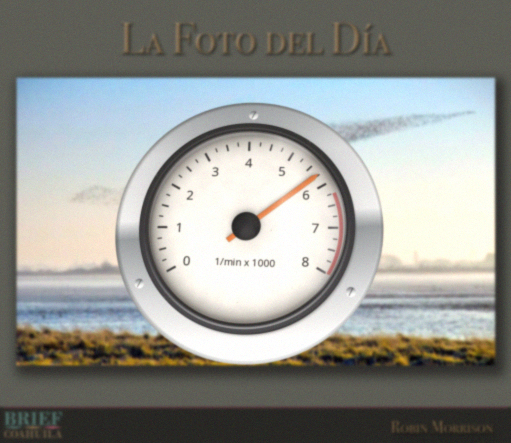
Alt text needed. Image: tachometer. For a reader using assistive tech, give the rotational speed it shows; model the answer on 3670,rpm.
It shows 5750,rpm
